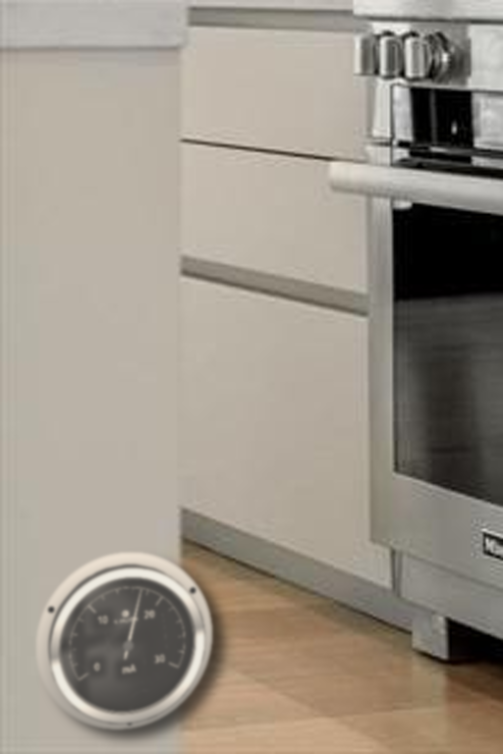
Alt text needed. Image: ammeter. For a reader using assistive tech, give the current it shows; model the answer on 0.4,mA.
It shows 17,mA
